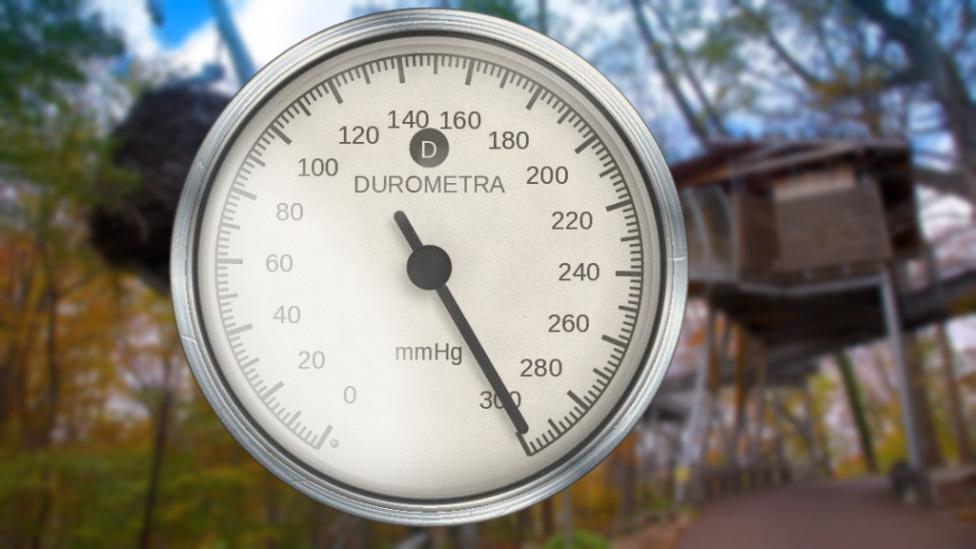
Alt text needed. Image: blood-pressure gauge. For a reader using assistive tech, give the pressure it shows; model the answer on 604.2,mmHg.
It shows 298,mmHg
